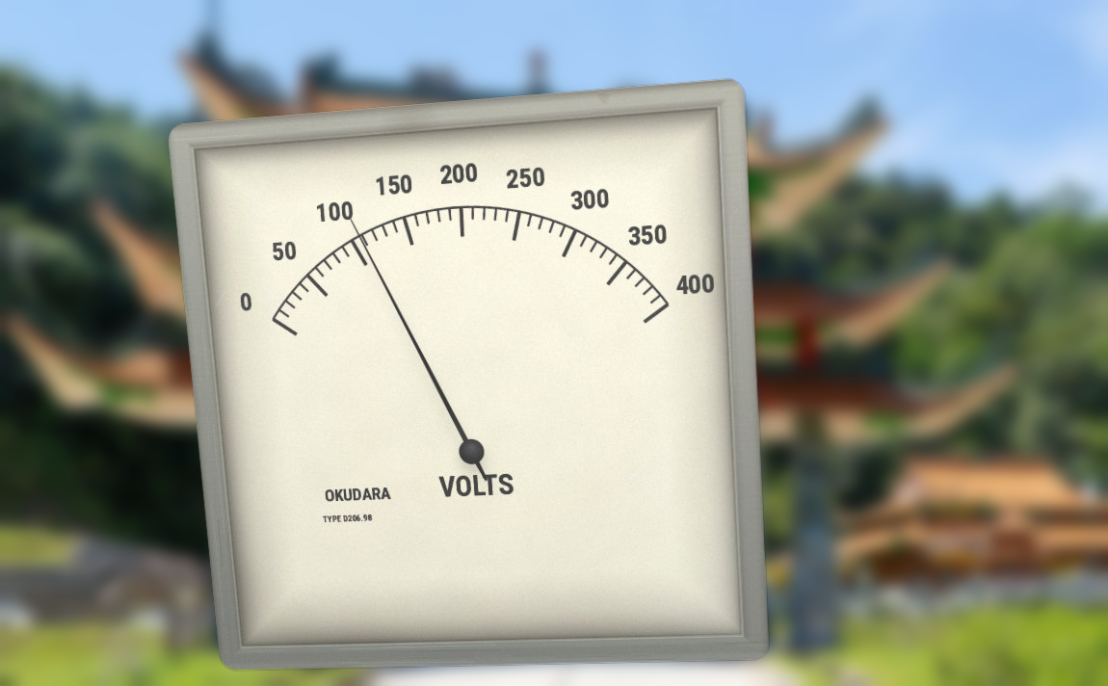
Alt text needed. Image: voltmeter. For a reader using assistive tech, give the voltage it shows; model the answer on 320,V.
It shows 110,V
